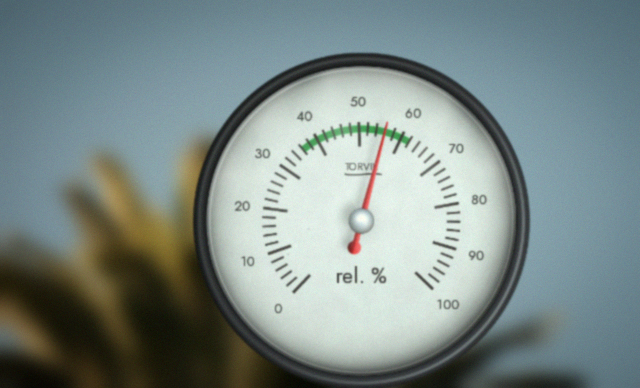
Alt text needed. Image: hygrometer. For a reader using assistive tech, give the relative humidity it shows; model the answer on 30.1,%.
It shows 56,%
